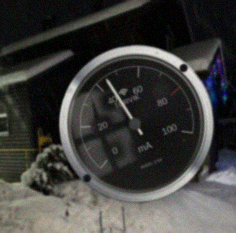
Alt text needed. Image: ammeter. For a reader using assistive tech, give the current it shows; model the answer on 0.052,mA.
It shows 45,mA
